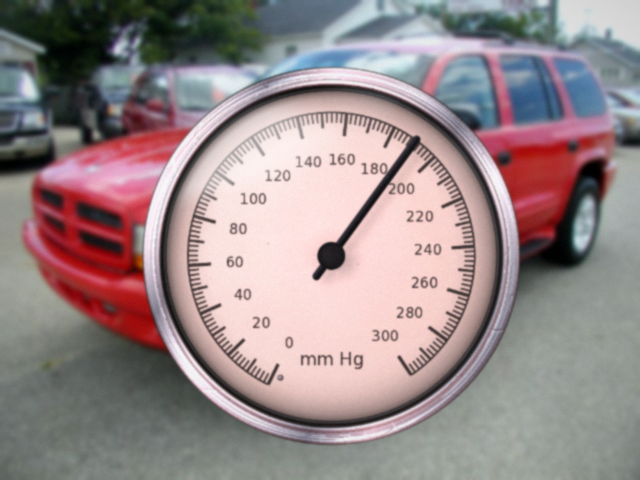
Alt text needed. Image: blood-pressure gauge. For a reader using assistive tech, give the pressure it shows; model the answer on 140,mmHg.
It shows 190,mmHg
